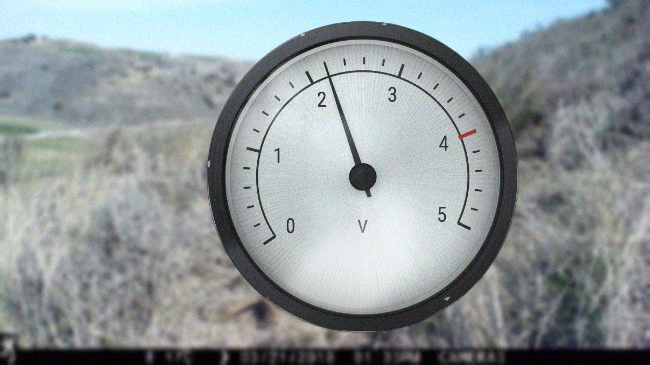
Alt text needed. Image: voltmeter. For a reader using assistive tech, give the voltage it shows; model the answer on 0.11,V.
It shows 2.2,V
